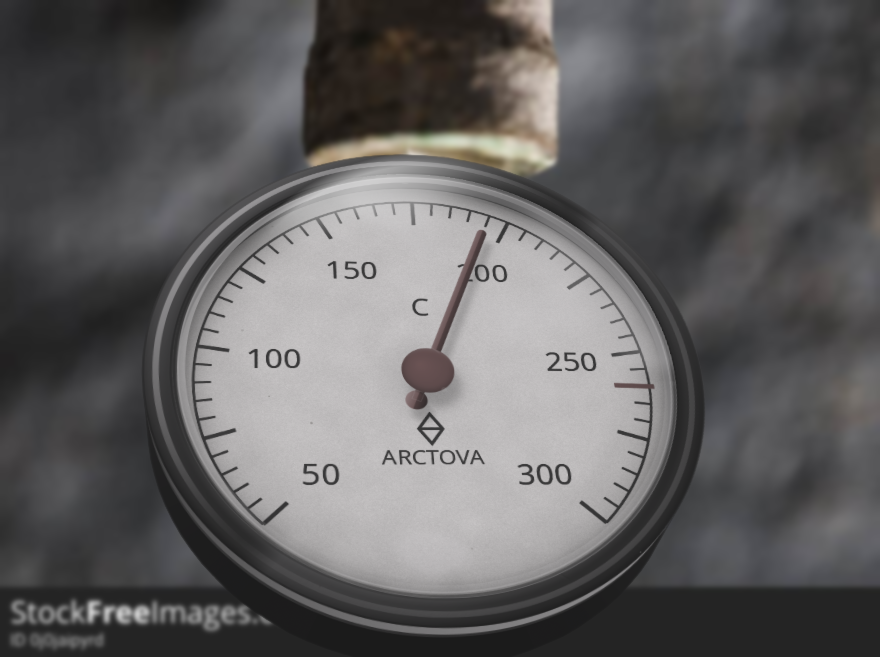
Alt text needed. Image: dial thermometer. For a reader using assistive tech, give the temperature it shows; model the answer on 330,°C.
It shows 195,°C
